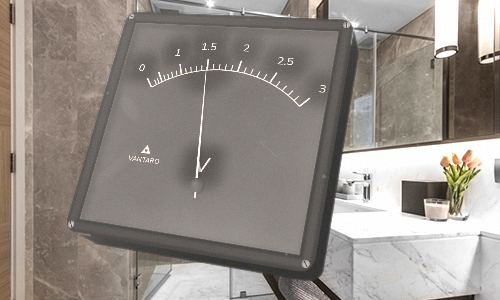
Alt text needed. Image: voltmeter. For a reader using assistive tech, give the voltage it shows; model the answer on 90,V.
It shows 1.5,V
